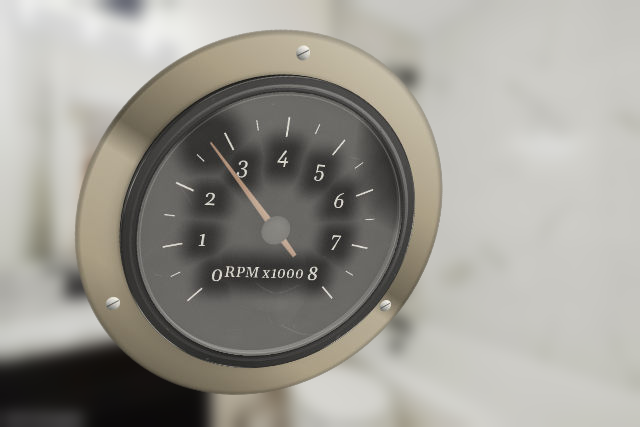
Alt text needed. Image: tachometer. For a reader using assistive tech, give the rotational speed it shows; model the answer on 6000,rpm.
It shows 2750,rpm
